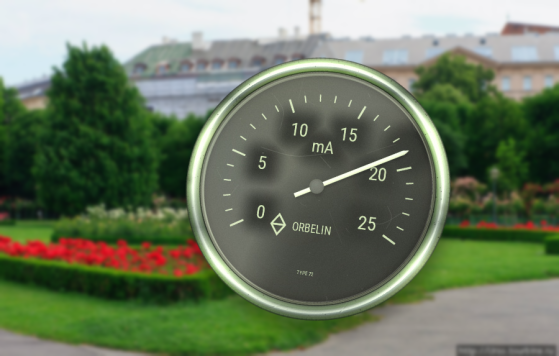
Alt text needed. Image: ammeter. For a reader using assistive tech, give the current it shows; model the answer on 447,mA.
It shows 19,mA
